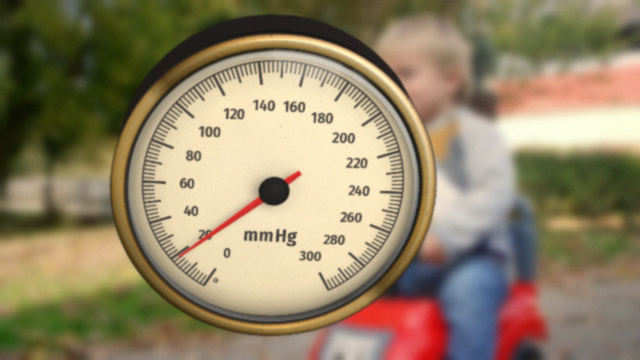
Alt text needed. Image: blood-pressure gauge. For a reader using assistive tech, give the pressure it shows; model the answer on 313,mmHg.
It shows 20,mmHg
